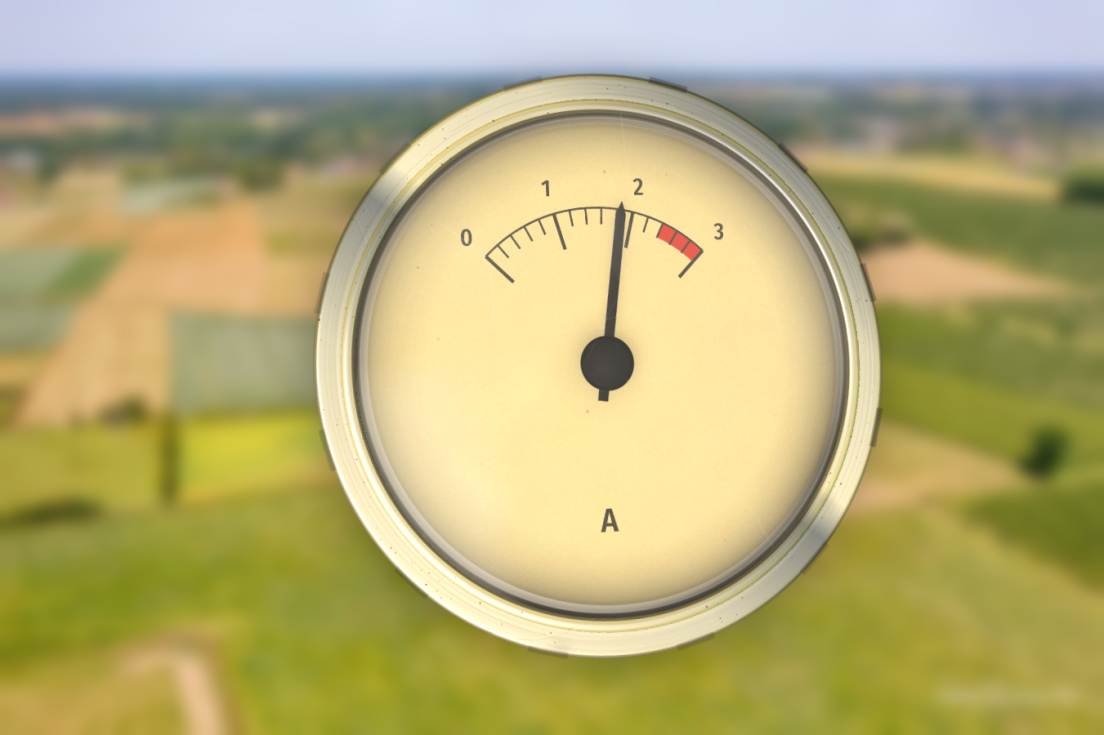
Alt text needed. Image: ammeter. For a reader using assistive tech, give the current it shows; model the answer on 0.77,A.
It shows 1.8,A
